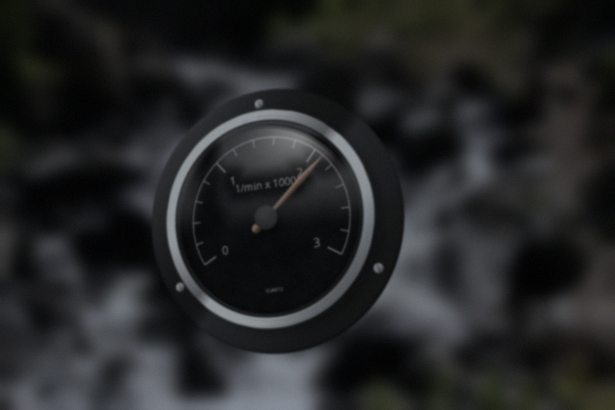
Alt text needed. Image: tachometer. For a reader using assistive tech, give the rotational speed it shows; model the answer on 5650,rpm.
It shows 2100,rpm
